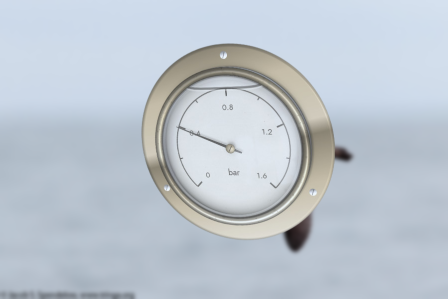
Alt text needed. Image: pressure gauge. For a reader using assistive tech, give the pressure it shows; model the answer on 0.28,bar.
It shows 0.4,bar
